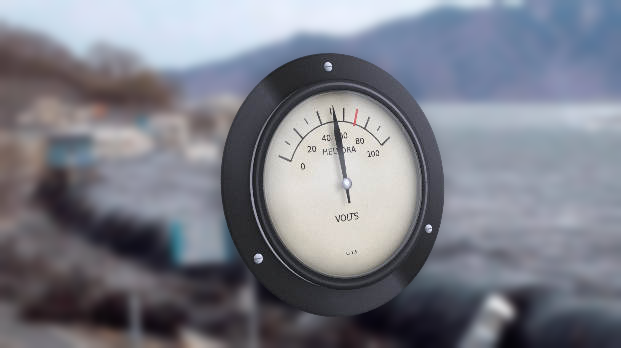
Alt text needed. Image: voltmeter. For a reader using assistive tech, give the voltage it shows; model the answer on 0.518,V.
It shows 50,V
